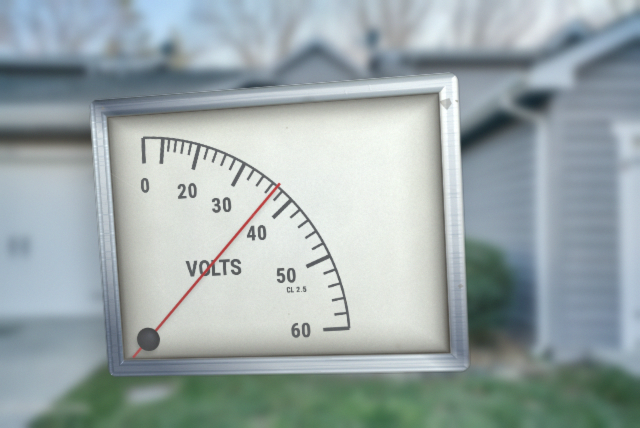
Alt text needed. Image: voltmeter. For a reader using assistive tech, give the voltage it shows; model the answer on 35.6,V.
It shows 37,V
